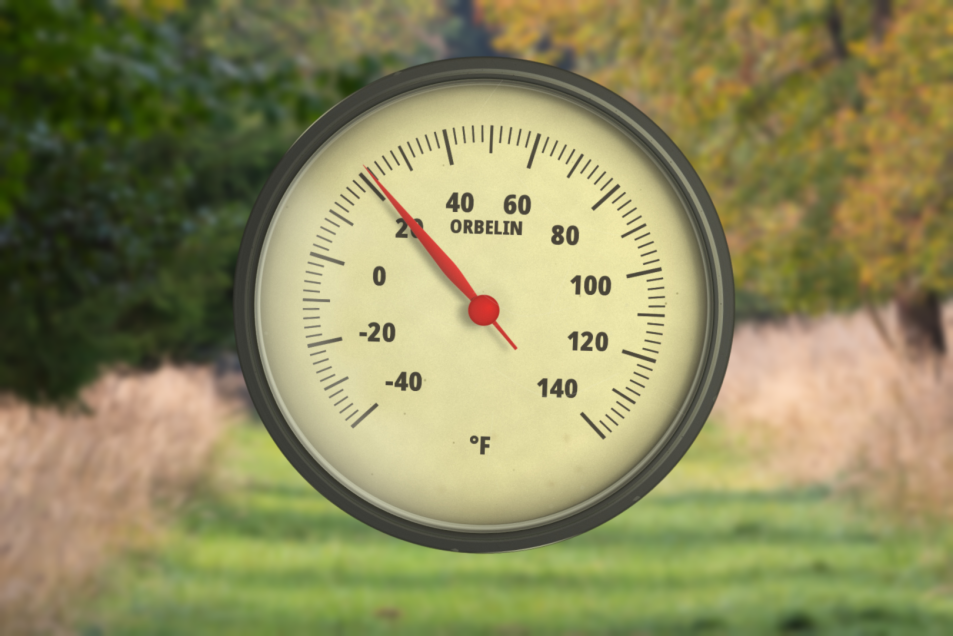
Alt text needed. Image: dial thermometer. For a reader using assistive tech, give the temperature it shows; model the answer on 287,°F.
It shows 22,°F
